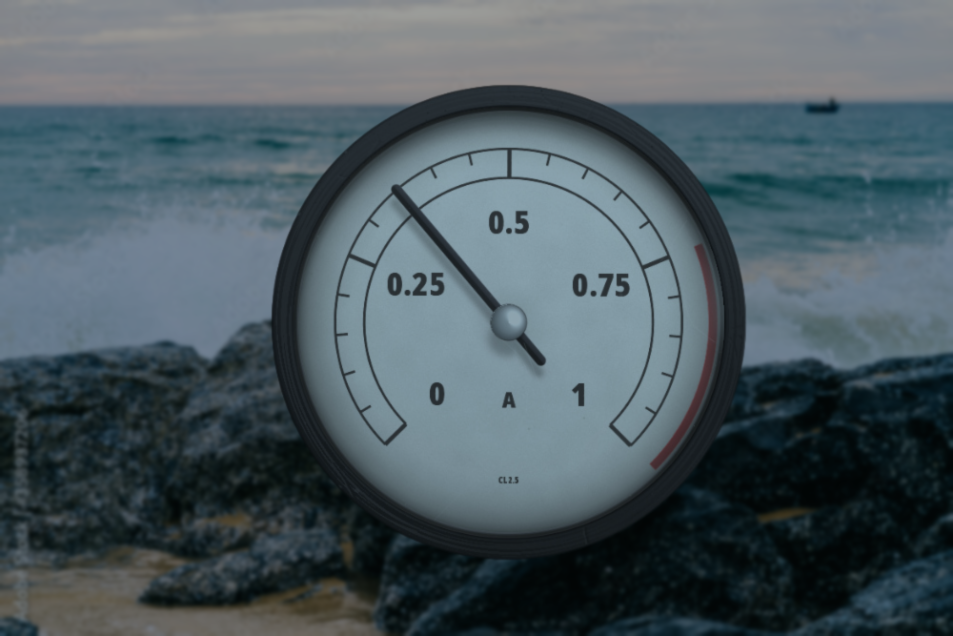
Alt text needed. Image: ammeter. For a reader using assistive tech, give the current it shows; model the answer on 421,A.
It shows 0.35,A
